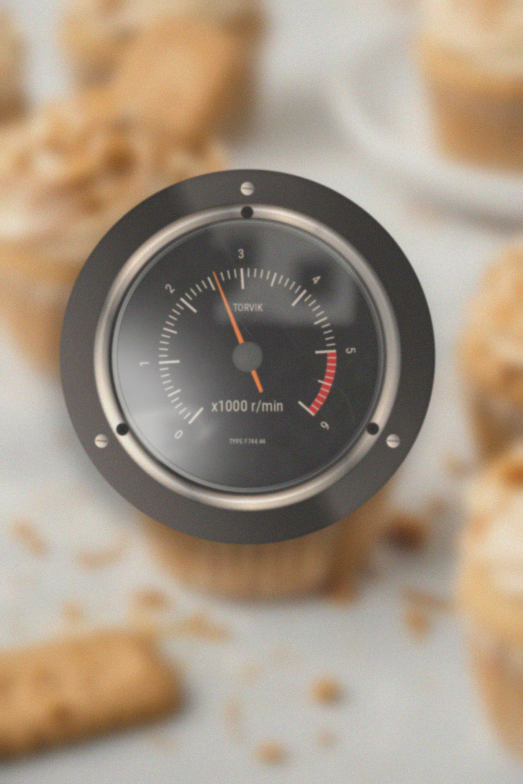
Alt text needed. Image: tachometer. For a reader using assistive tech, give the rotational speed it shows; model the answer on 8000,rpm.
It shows 2600,rpm
